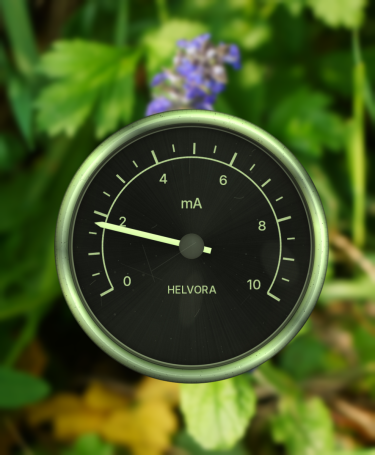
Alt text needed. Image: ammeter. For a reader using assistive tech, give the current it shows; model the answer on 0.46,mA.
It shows 1.75,mA
